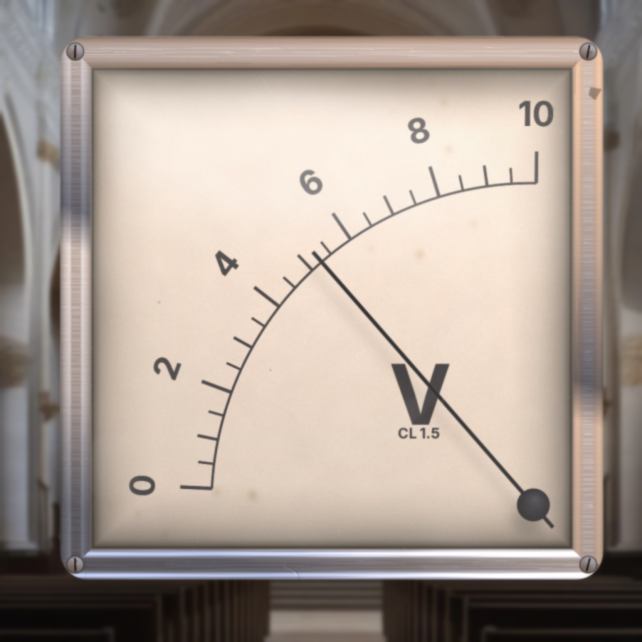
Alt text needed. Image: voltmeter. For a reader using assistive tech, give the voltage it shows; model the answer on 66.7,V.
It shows 5.25,V
